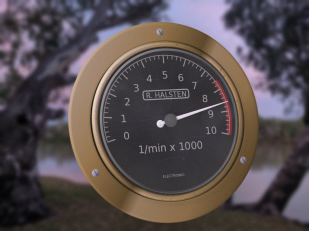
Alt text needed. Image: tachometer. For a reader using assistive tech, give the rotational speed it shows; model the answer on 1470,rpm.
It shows 8600,rpm
